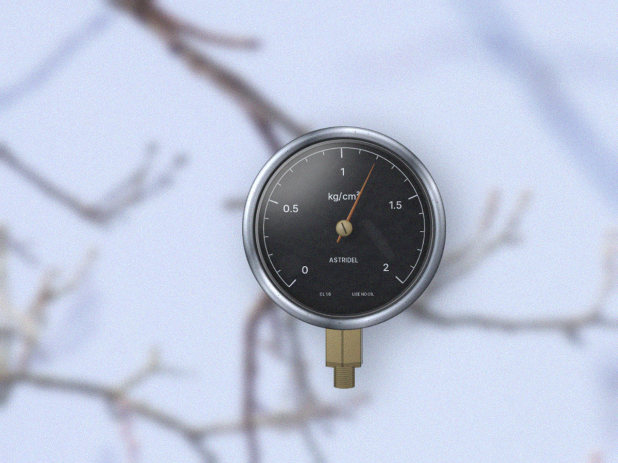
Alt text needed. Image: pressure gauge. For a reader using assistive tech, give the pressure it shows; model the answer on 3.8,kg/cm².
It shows 1.2,kg/cm²
